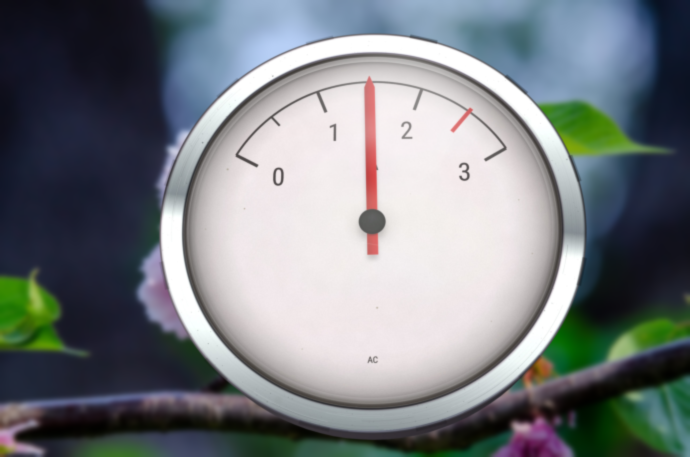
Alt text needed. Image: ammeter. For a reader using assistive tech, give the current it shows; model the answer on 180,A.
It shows 1.5,A
